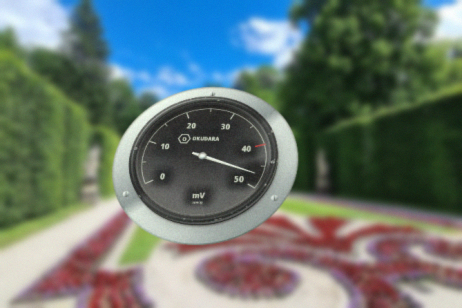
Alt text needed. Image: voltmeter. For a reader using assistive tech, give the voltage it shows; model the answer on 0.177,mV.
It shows 47.5,mV
